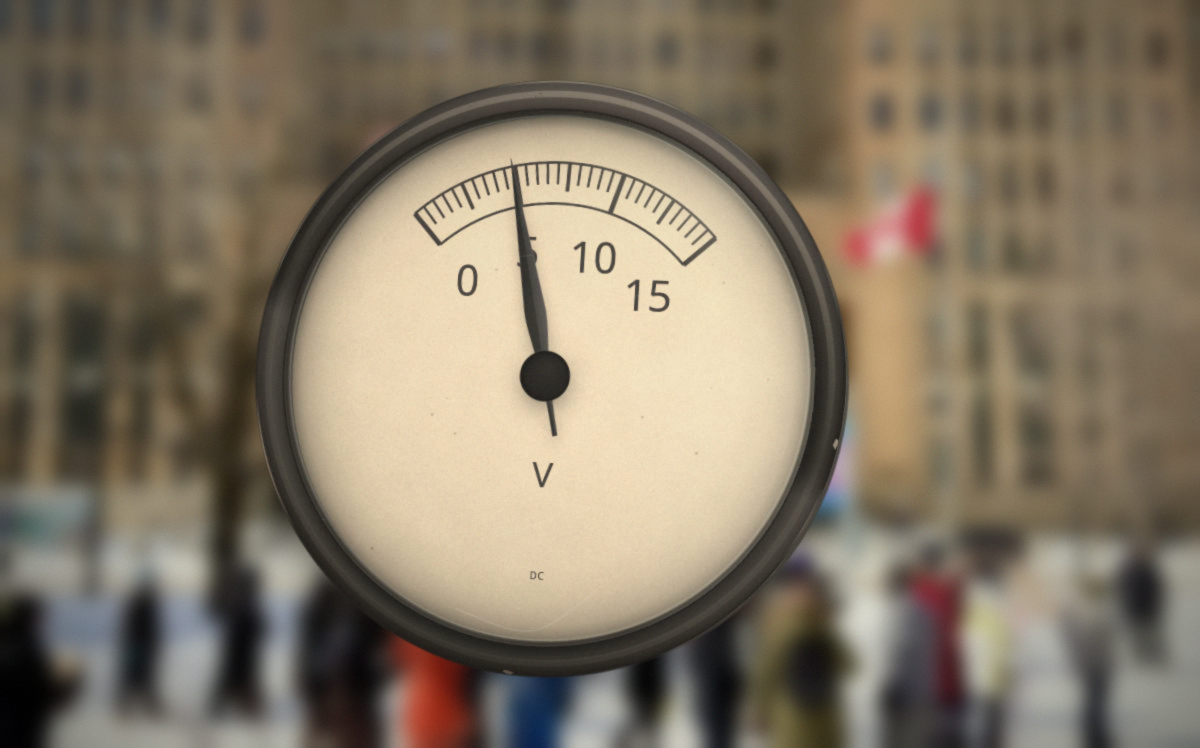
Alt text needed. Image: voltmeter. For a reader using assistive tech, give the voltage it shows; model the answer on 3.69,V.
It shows 5,V
